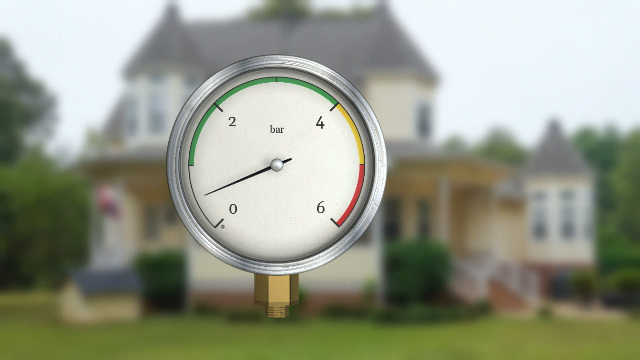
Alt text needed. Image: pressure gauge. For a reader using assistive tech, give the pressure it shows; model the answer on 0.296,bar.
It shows 0.5,bar
